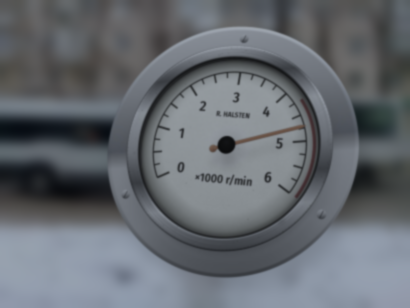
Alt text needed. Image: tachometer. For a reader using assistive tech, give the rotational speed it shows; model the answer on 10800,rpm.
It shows 4750,rpm
